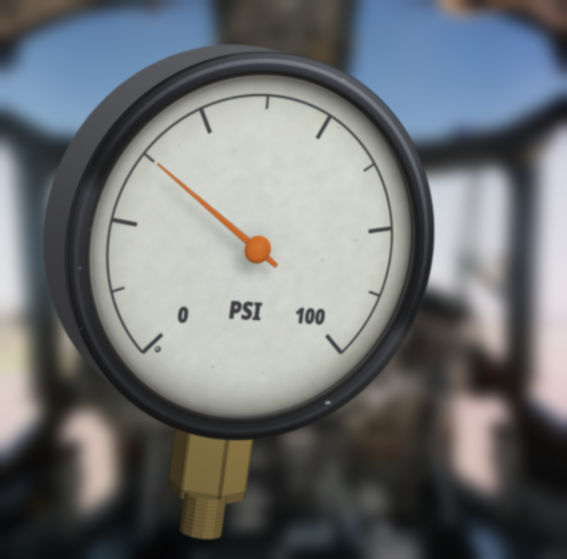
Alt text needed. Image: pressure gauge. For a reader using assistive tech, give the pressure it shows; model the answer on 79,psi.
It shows 30,psi
